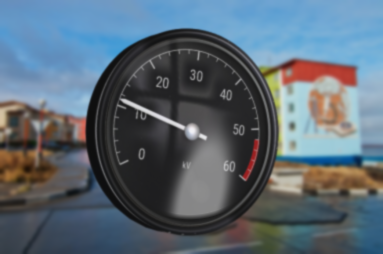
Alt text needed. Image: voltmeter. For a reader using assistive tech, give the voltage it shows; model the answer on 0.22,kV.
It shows 11,kV
